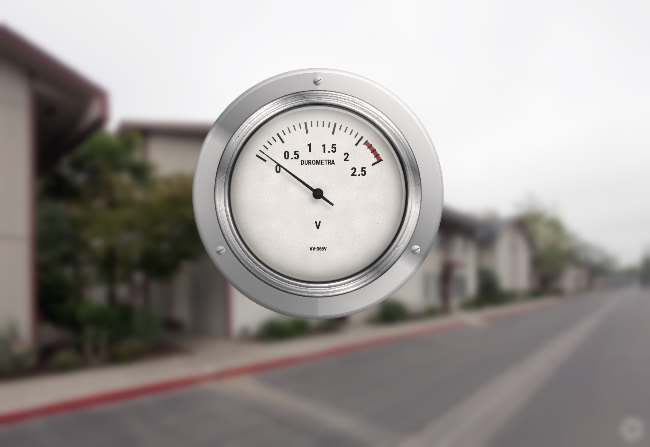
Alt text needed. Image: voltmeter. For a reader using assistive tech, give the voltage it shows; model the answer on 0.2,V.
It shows 0.1,V
